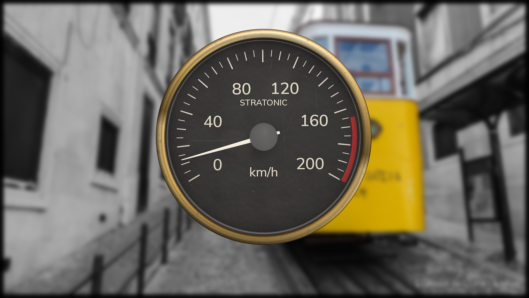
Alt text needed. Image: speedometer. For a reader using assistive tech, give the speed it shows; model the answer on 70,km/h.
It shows 12.5,km/h
